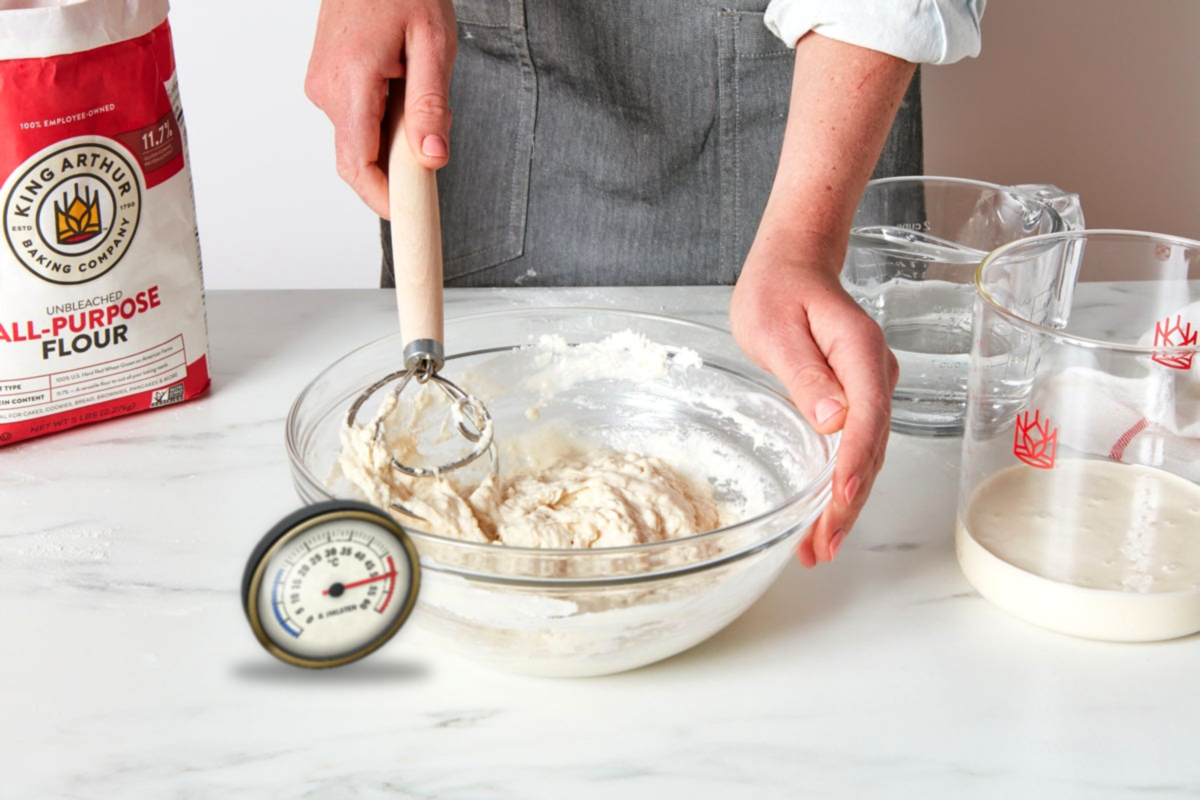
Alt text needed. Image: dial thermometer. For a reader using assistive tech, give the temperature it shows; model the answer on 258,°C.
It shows 50,°C
